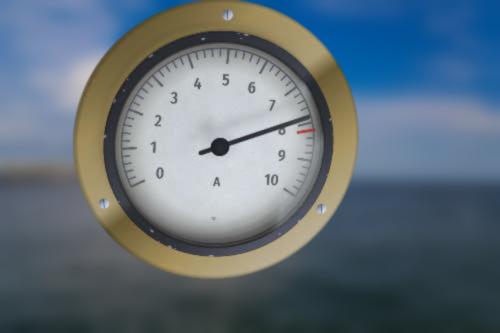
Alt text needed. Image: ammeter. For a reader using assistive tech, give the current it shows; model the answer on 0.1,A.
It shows 7.8,A
